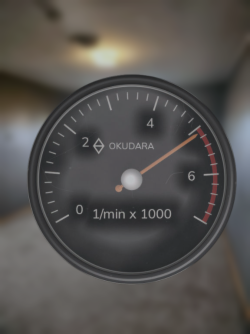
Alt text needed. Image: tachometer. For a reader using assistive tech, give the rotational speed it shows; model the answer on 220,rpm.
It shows 5100,rpm
